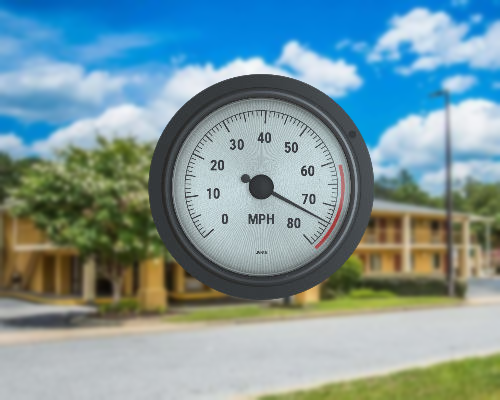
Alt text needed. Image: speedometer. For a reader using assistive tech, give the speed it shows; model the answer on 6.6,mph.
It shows 74,mph
